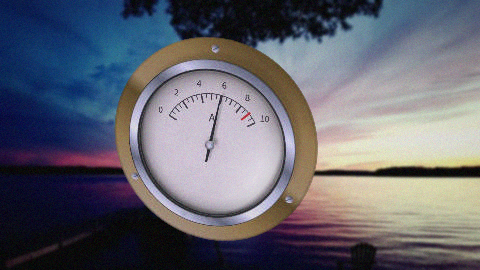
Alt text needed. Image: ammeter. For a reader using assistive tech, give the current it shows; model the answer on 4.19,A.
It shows 6,A
